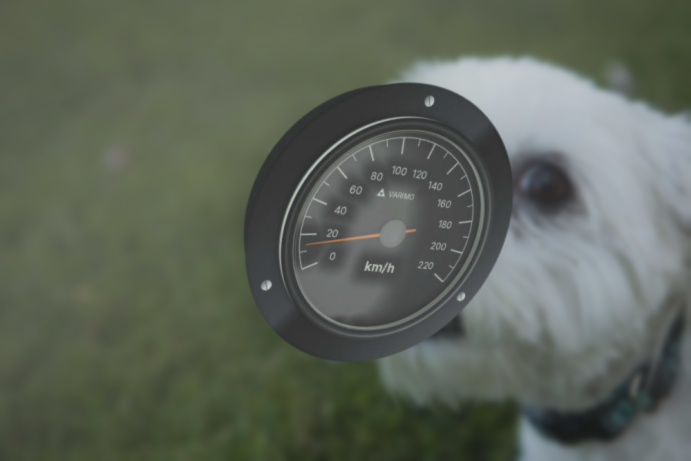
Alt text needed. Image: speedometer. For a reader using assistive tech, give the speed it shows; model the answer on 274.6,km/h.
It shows 15,km/h
